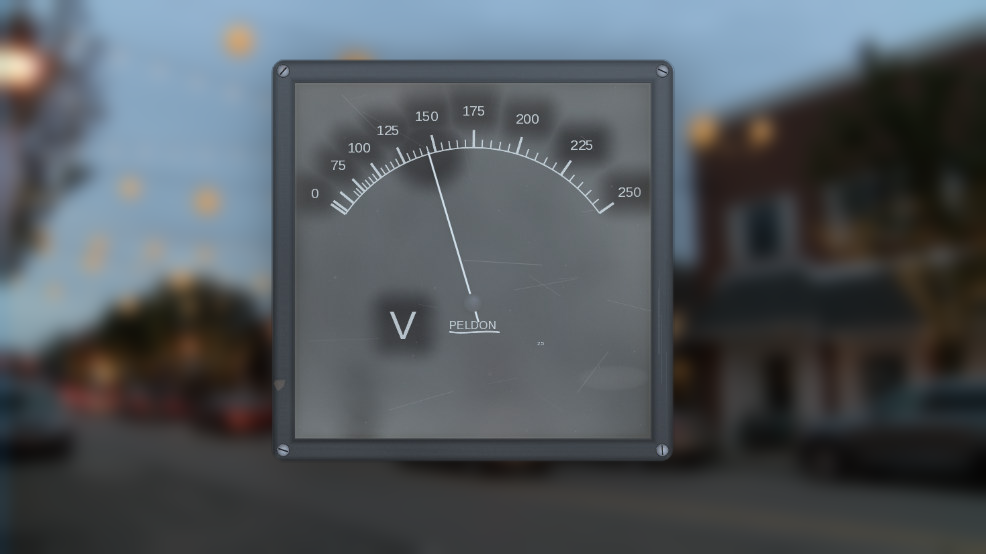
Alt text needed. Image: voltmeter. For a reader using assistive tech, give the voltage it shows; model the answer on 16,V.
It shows 145,V
